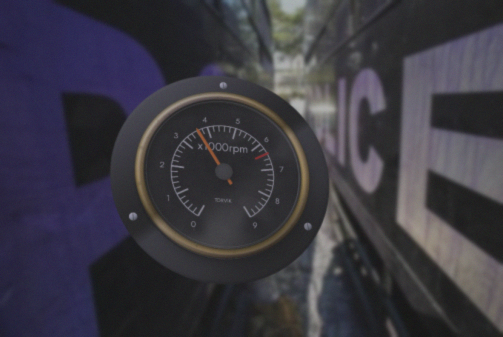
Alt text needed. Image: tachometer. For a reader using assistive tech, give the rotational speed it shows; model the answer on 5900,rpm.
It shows 3600,rpm
